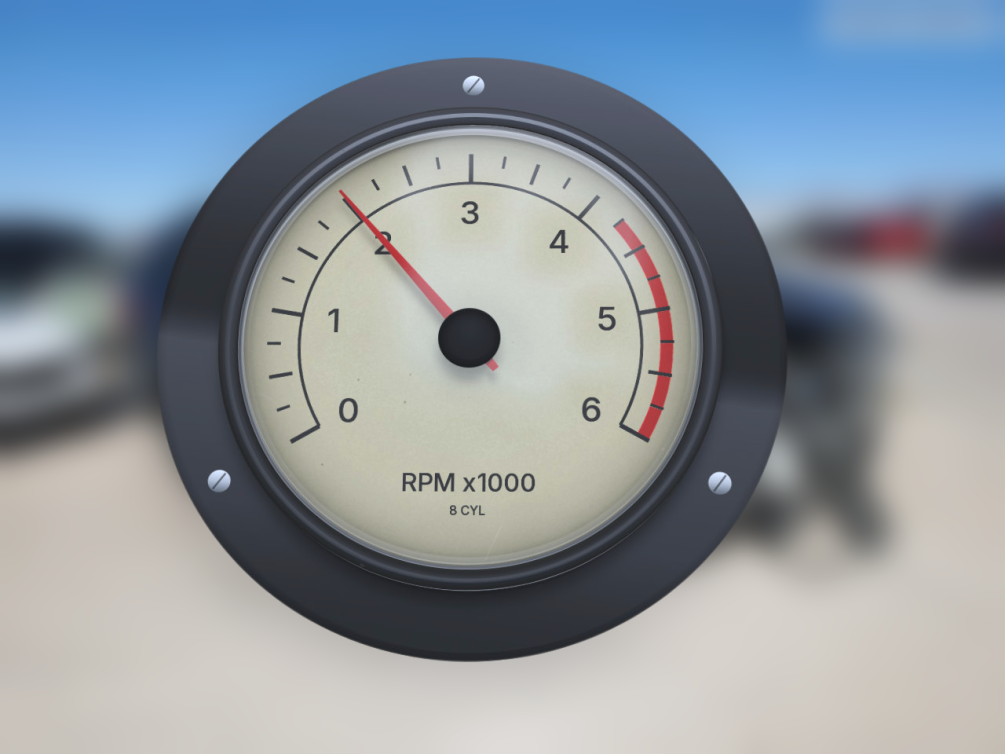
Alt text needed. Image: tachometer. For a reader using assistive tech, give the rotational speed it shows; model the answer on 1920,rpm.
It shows 2000,rpm
